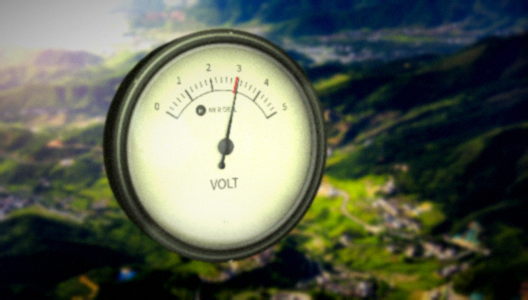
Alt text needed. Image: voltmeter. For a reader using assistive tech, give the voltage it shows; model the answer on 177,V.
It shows 3,V
